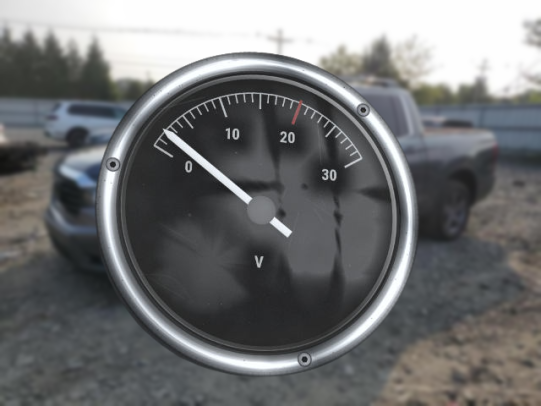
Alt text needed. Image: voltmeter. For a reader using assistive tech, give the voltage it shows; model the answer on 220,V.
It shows 2,V
